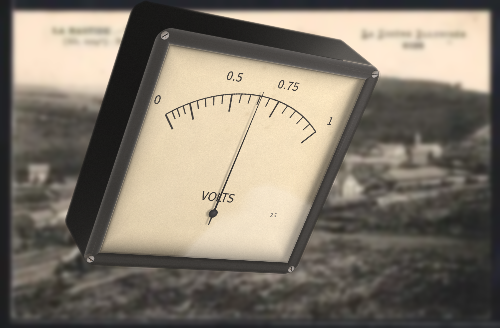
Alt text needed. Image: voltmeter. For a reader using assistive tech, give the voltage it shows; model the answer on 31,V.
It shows 0.65,V
